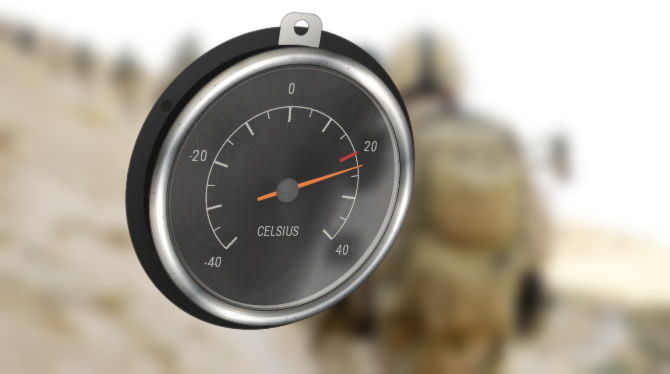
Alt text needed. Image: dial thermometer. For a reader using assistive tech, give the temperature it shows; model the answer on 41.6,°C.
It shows 22.5,°C
